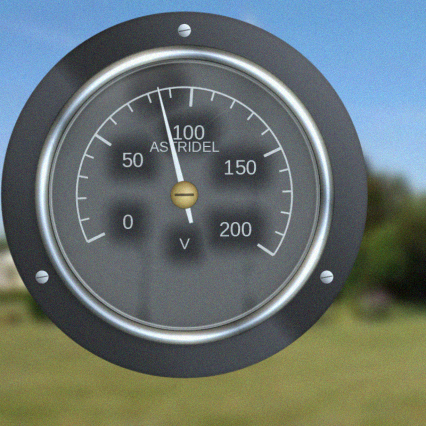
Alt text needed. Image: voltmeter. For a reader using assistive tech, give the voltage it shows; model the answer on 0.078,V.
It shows 85,V
